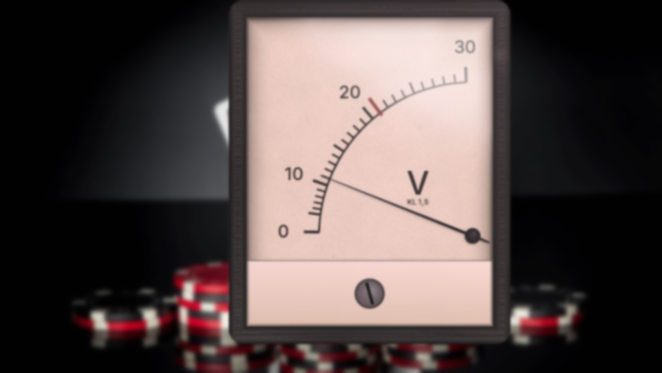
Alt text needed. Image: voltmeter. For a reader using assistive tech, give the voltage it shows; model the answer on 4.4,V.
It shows 11,V
